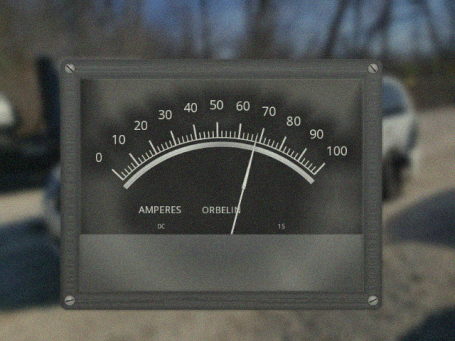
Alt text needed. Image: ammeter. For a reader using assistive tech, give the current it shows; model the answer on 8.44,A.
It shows 68,A
